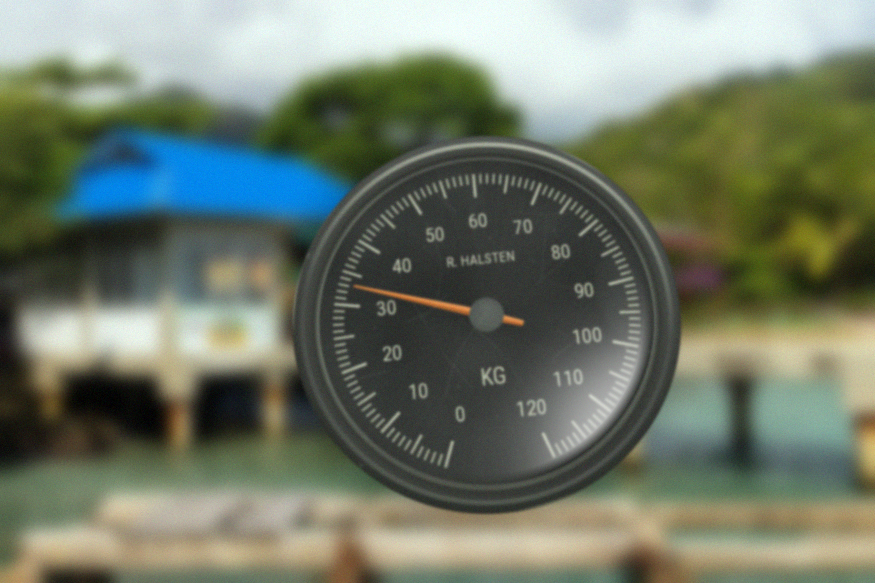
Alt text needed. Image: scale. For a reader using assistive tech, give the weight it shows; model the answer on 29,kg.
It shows 33,kg
